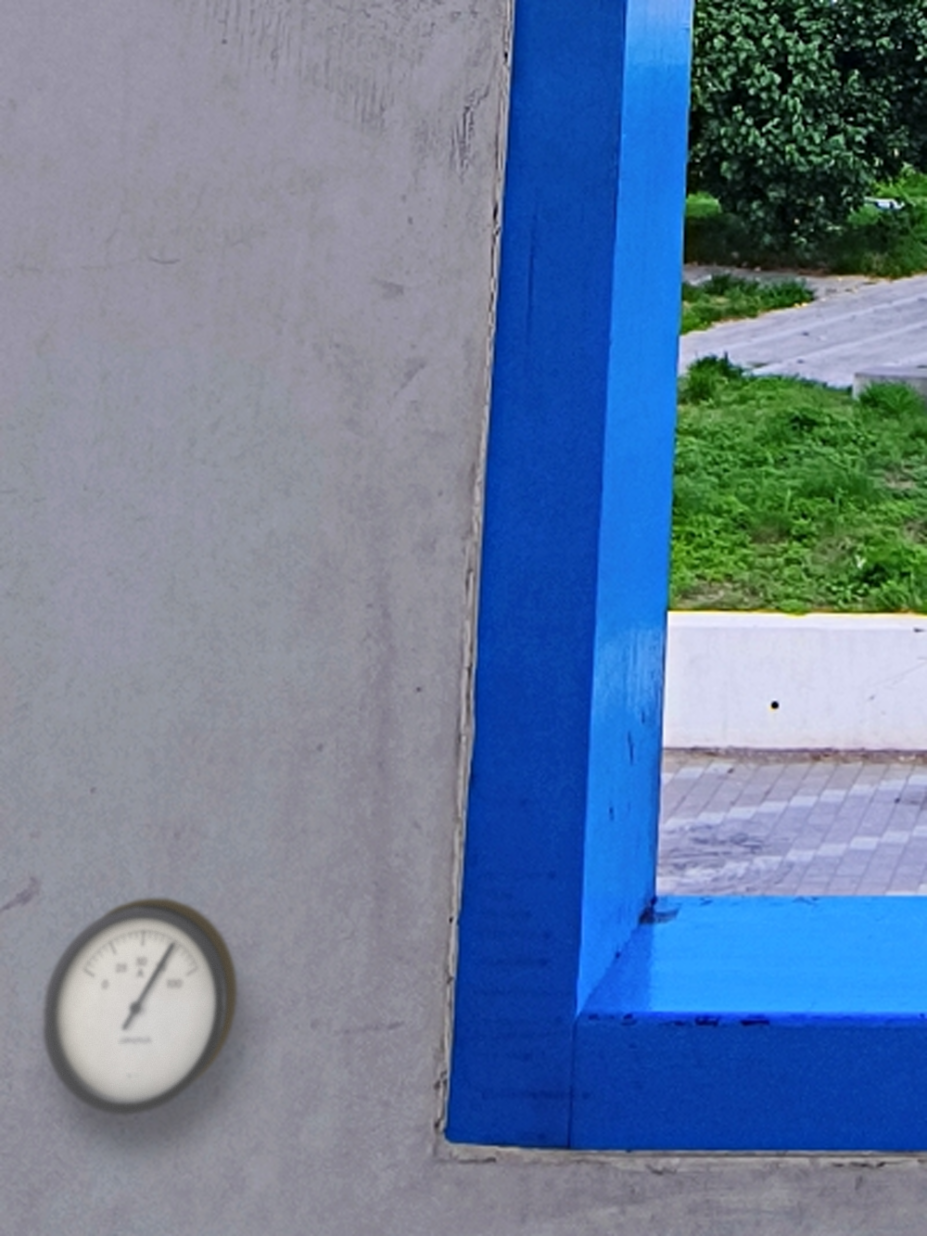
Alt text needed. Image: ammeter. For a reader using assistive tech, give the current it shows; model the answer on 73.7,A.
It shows 75,A
